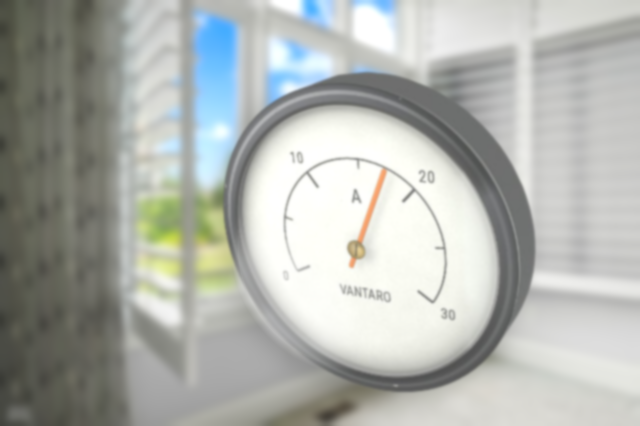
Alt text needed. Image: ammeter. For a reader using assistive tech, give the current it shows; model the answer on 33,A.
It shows 17.5,A
